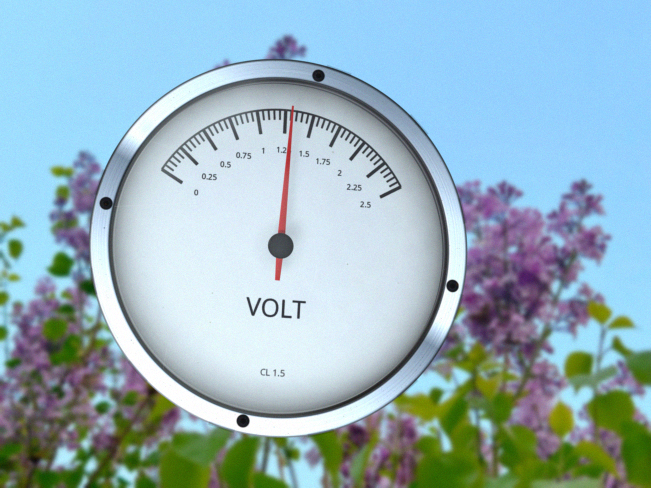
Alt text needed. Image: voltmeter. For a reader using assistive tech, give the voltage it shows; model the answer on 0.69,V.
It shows 1.3,V
